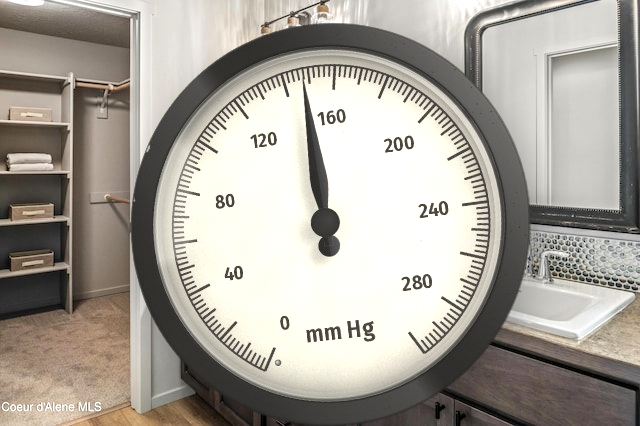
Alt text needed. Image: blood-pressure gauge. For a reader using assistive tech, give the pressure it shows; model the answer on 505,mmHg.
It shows 148,mmHg
